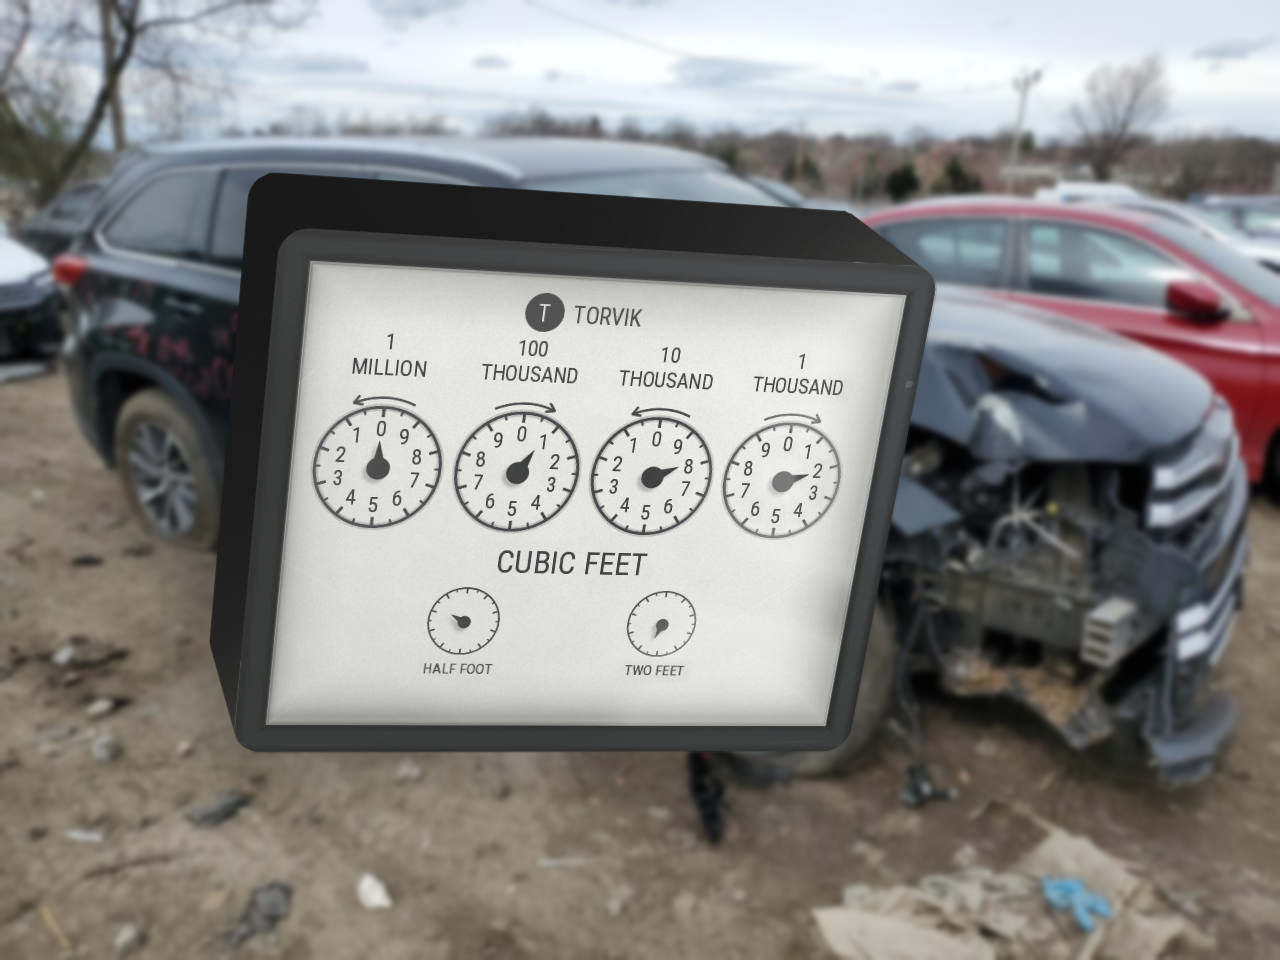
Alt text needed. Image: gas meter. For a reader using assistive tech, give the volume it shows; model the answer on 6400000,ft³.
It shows 8200,ft³
